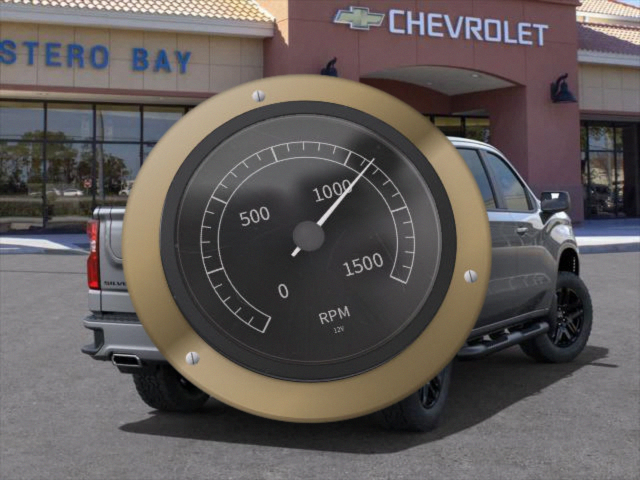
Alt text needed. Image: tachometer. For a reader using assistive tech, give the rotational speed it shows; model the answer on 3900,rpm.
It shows 1075,rpm
